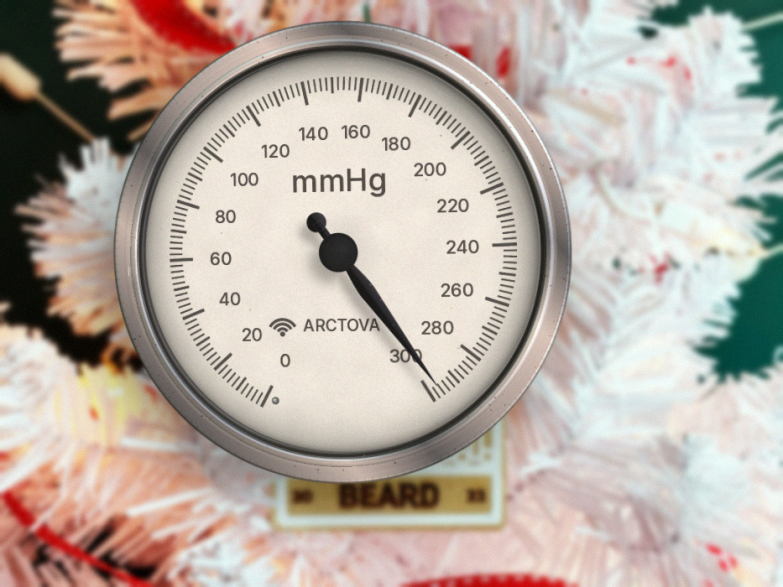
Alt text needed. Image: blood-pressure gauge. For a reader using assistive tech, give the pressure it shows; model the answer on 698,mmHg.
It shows 296,mmHg
